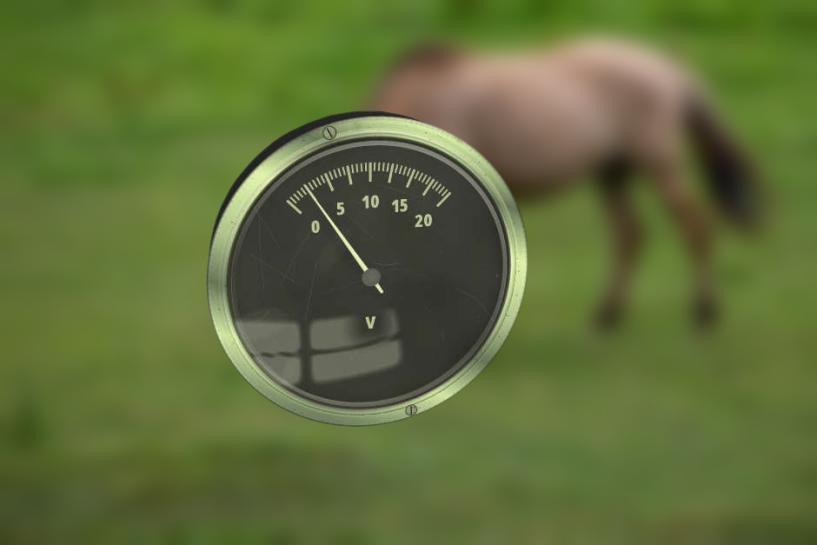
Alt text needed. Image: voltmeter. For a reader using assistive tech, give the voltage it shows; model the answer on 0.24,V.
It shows 2.5,V
